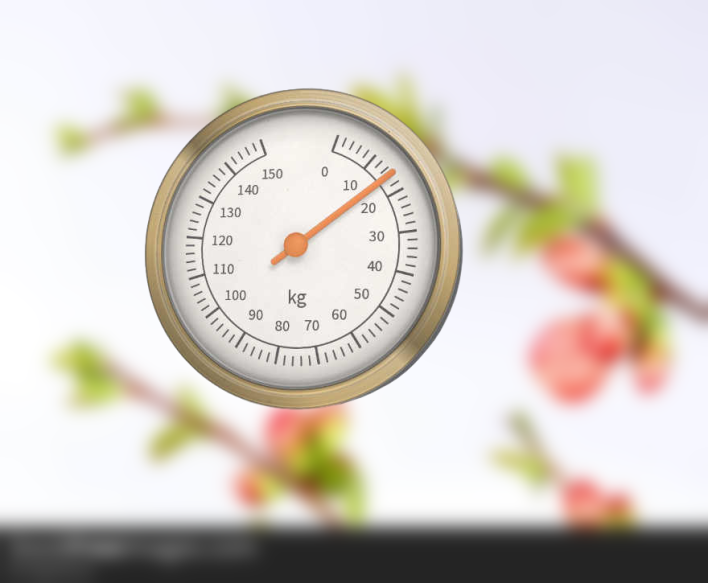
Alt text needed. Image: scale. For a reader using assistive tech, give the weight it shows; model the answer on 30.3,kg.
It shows 16,kg
